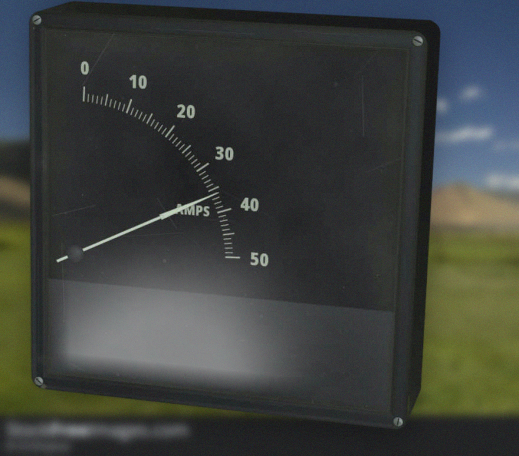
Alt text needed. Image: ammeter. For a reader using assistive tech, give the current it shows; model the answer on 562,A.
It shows 36,A
